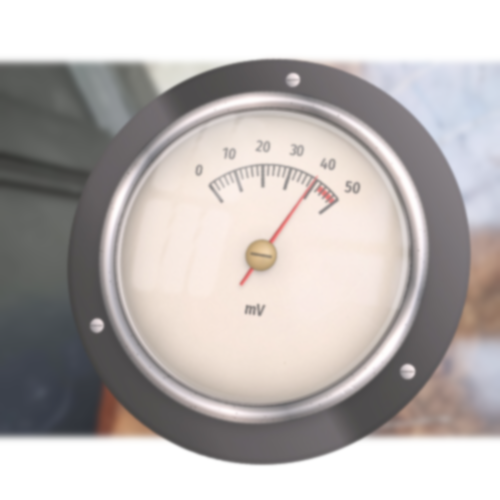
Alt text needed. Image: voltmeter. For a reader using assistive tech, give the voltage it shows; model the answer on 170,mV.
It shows 40,mV
